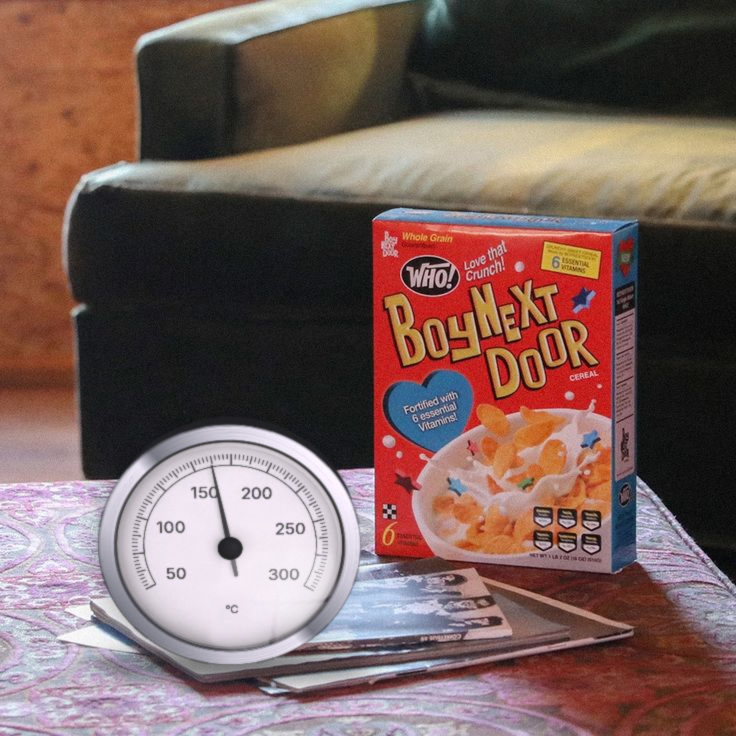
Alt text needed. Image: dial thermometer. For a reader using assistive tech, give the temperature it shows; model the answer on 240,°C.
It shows 162.5,°C
